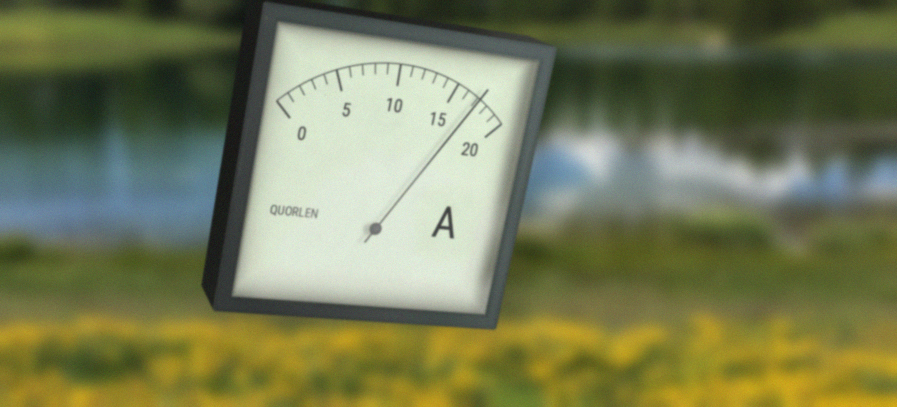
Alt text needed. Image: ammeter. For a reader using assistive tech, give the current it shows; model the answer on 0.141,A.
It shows 17,A
